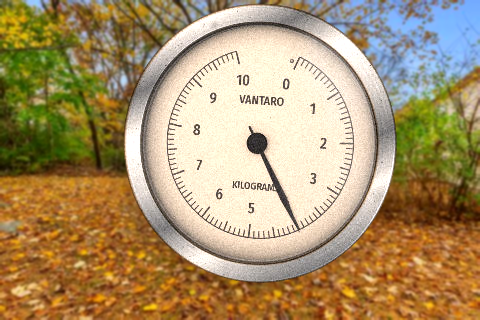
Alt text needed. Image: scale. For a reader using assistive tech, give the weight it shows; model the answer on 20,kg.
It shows 4,kg
